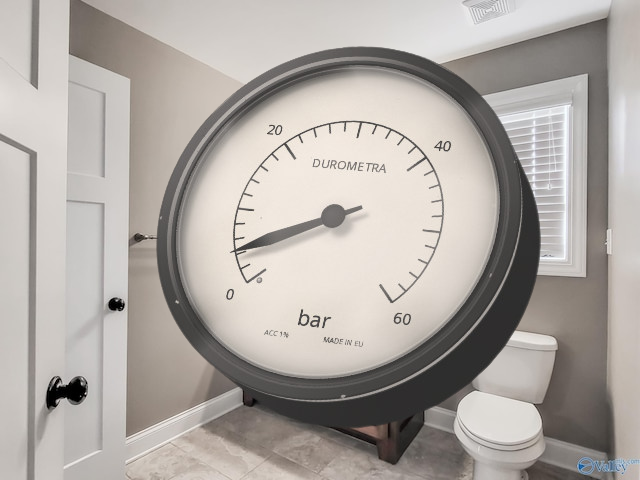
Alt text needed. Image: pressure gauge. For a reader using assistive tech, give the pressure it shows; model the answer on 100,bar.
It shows 4,bar
